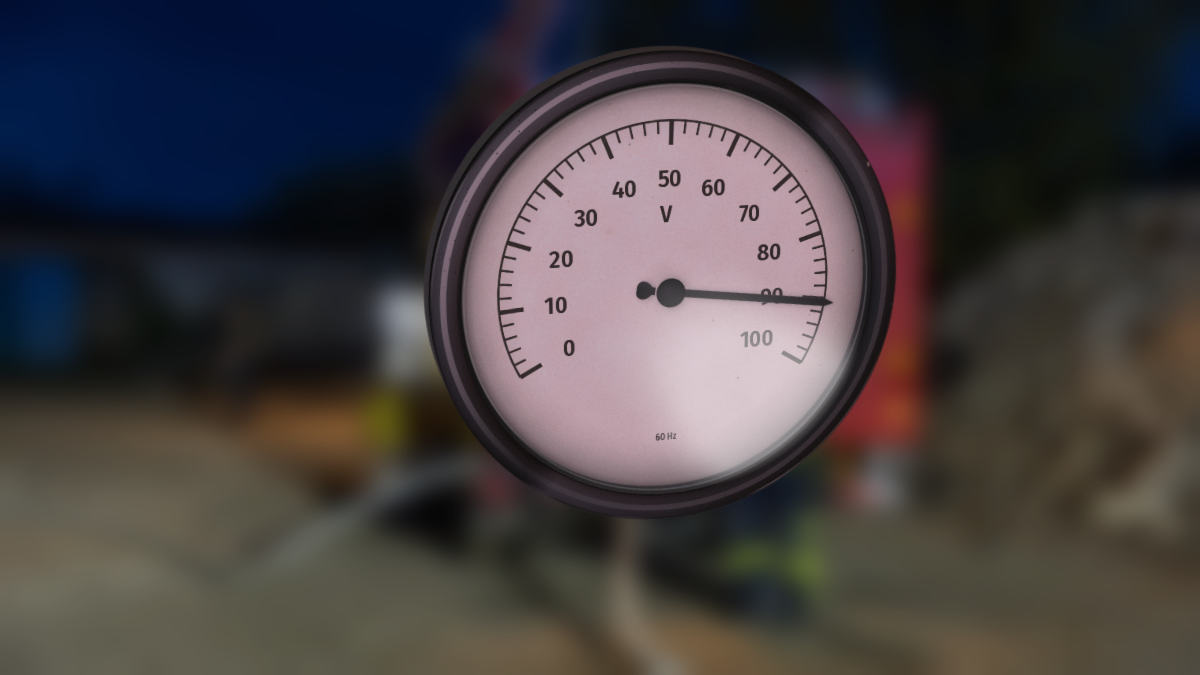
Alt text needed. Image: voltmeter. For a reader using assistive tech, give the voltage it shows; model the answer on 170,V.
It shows 90,V
